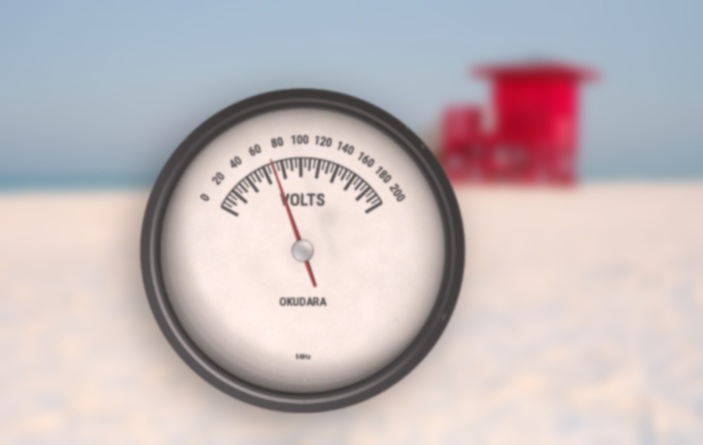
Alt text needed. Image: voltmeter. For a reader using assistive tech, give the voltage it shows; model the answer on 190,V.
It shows 70,V
